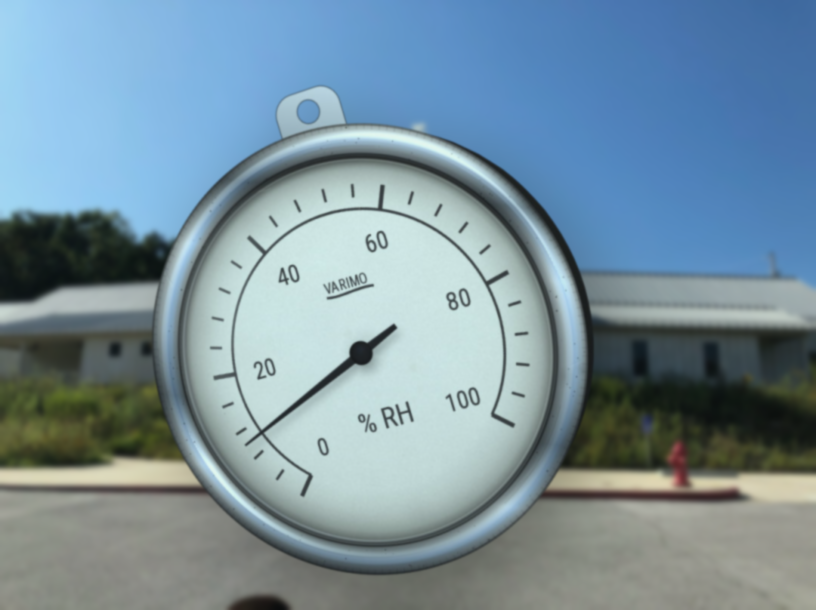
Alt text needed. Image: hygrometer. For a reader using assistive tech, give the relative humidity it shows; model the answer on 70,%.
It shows 10,%
